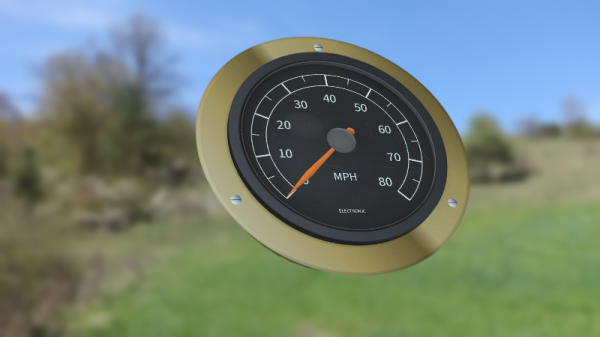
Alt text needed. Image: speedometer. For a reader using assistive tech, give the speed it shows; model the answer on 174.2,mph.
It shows 0,mph
